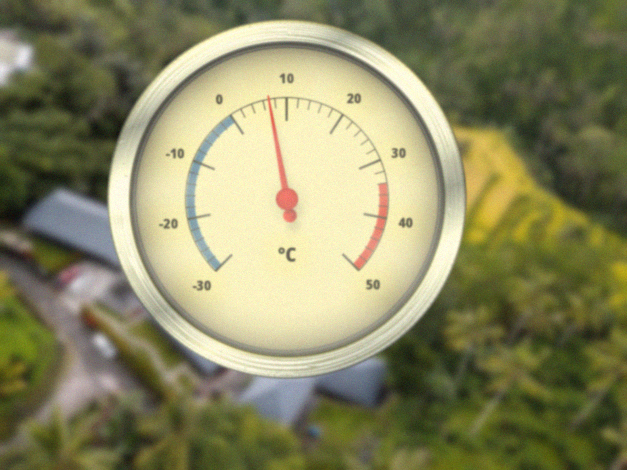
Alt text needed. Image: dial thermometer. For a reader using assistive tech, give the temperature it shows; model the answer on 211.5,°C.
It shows 7,°C
